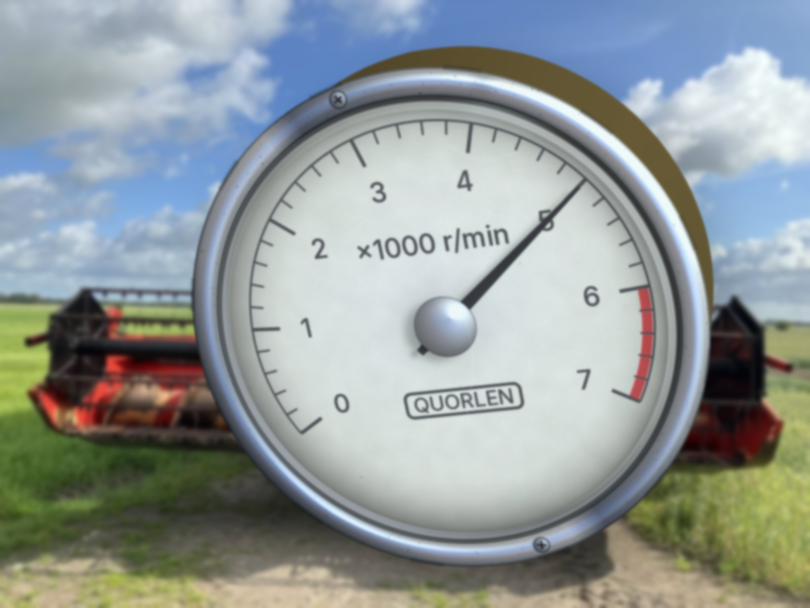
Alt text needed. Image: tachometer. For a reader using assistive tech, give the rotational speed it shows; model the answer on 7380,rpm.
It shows 5000,rpm
